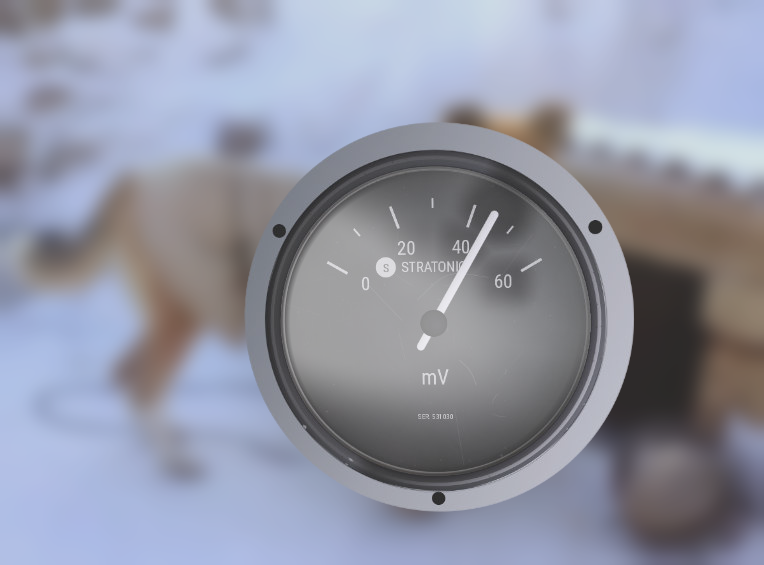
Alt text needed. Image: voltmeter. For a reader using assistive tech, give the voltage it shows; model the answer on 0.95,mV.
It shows 45,mV
